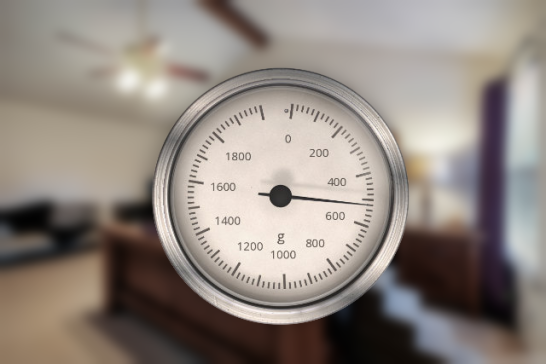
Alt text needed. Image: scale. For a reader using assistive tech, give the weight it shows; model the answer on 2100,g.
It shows 520,g
